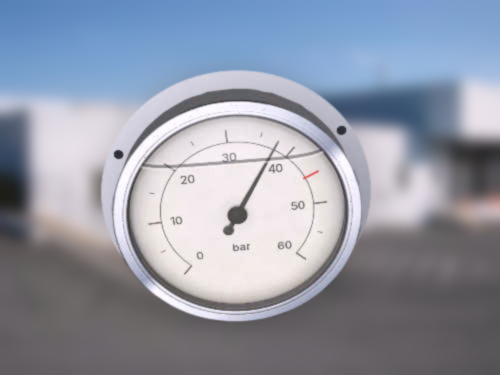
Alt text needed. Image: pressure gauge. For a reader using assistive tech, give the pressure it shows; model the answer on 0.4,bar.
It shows 37.5,bar
